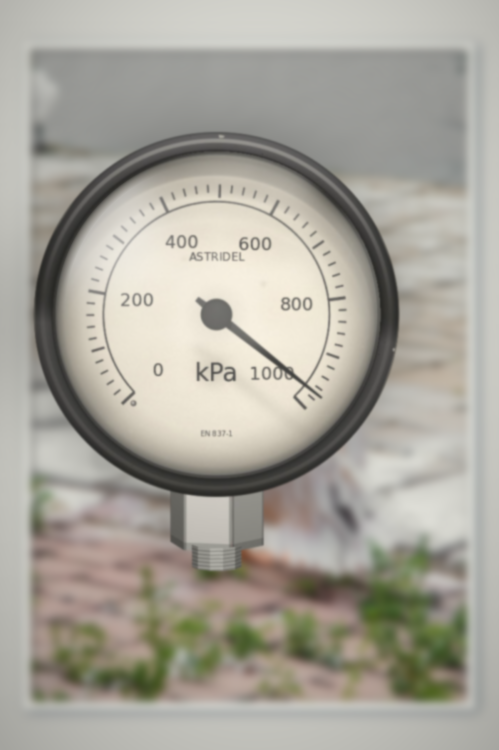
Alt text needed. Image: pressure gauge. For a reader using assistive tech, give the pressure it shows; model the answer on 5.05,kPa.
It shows 970,kPa
